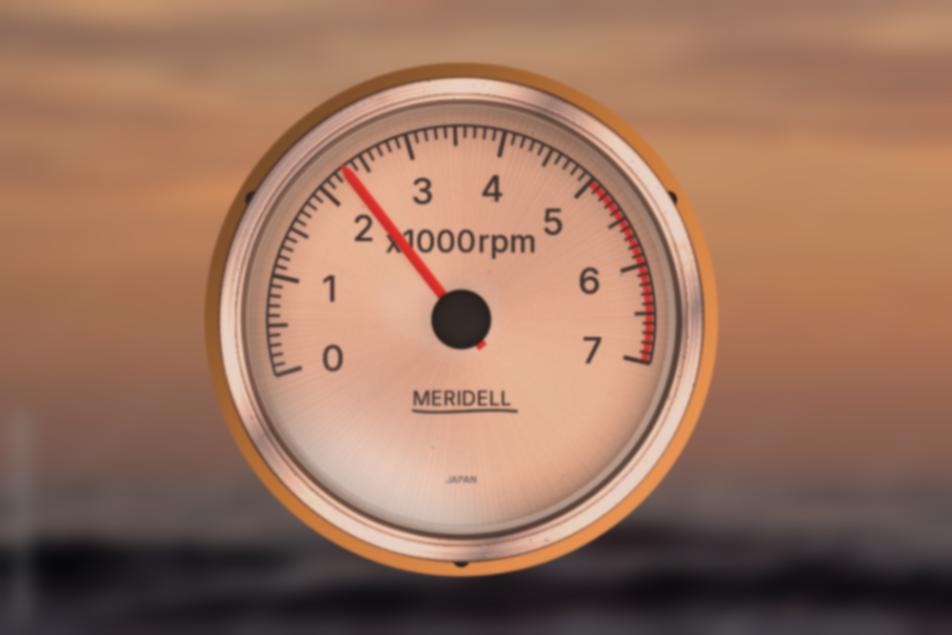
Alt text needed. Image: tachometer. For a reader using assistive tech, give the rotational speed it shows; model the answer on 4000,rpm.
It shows 2300,rpm
